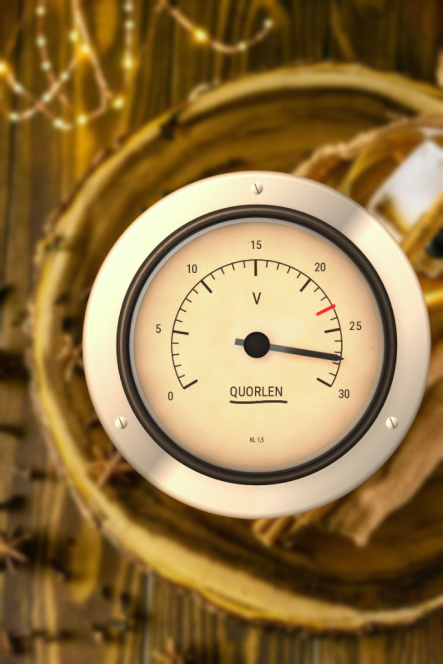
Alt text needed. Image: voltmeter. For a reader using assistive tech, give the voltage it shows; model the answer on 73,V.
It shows 27.5,V
